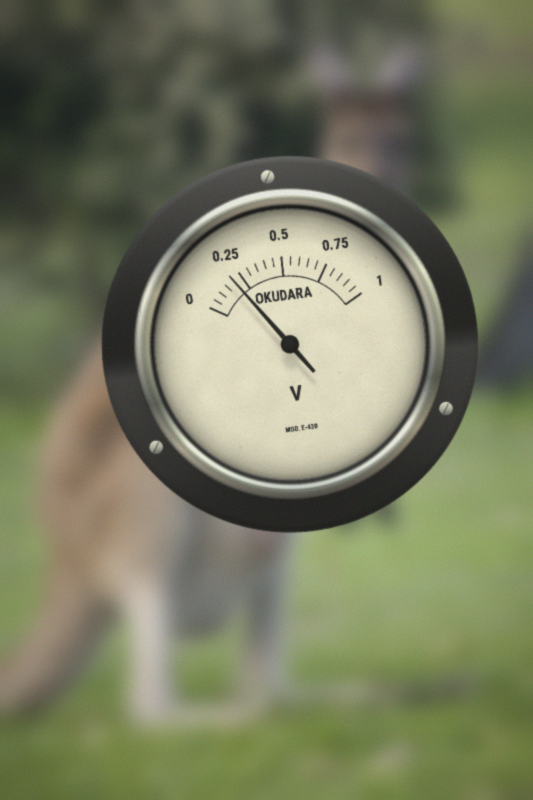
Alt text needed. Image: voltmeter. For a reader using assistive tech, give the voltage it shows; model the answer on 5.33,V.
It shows 0.2,V
